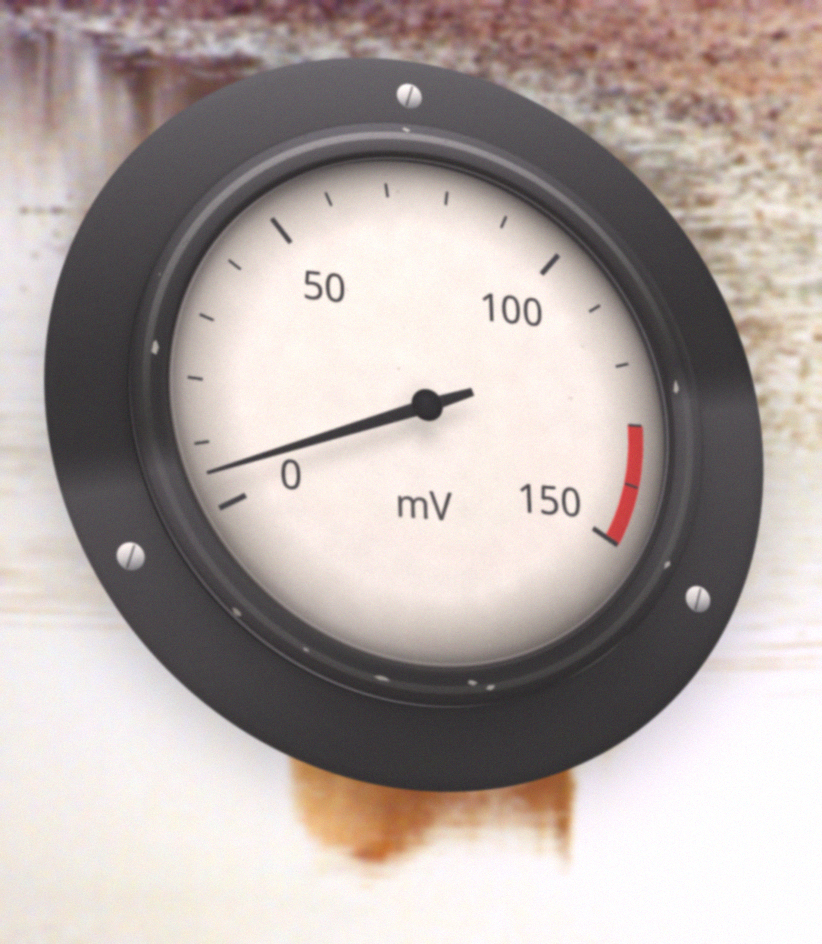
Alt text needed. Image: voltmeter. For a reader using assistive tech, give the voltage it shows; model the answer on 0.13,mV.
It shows 5,mV
